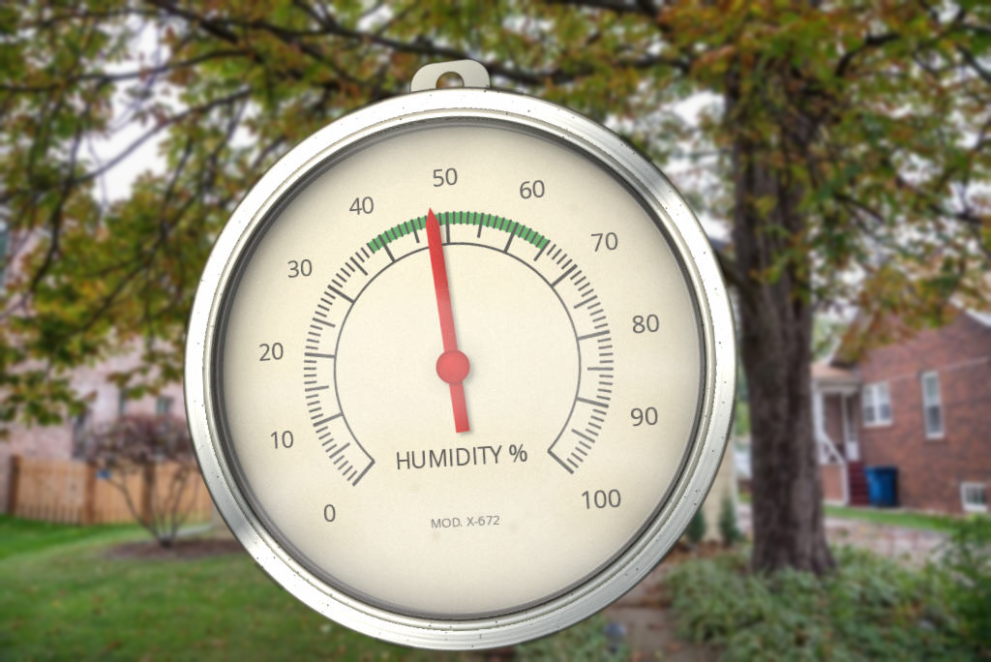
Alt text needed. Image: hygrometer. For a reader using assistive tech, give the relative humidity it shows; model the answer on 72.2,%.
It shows 48,%
